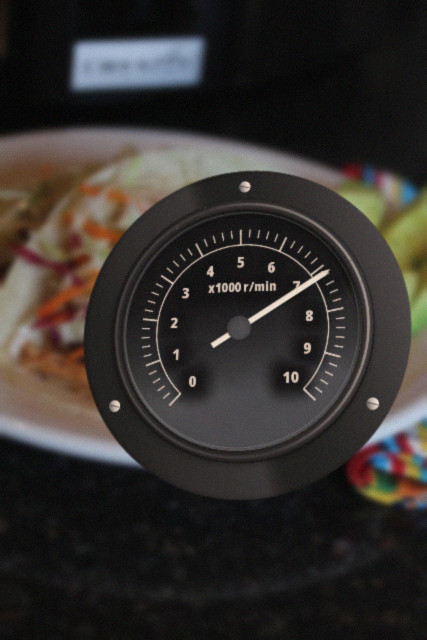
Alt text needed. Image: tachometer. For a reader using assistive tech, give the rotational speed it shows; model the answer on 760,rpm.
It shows 7200,rpm
